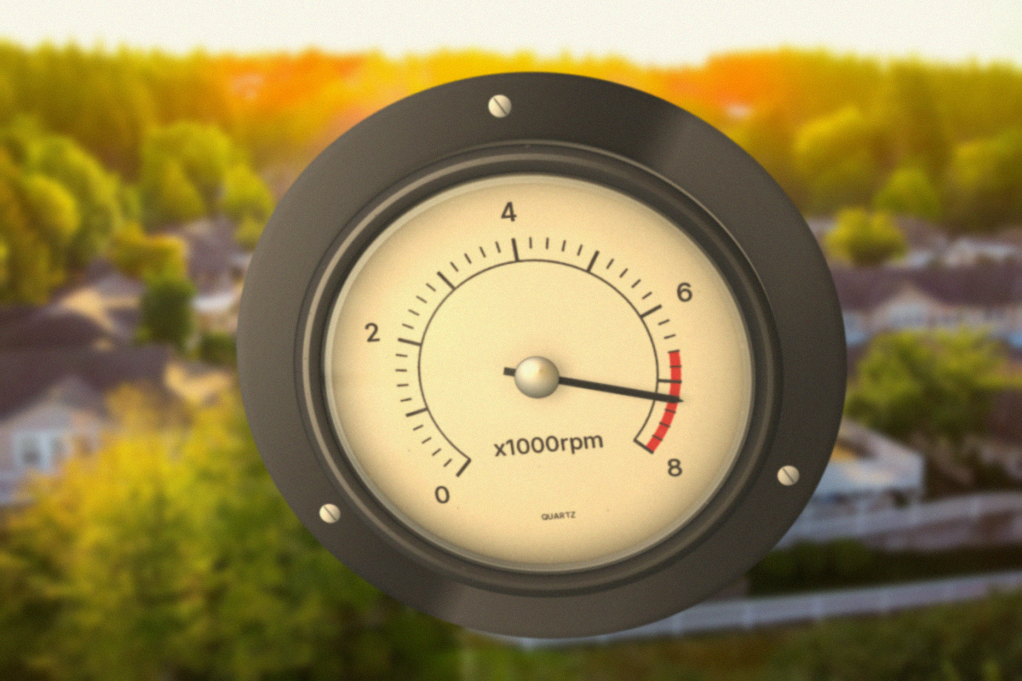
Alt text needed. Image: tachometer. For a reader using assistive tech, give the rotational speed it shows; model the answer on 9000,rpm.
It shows 7200,rpm
